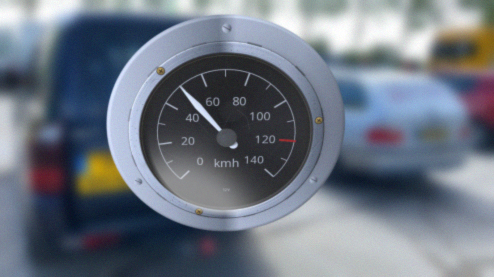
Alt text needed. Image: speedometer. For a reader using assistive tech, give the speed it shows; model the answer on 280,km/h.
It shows 50,km/h
